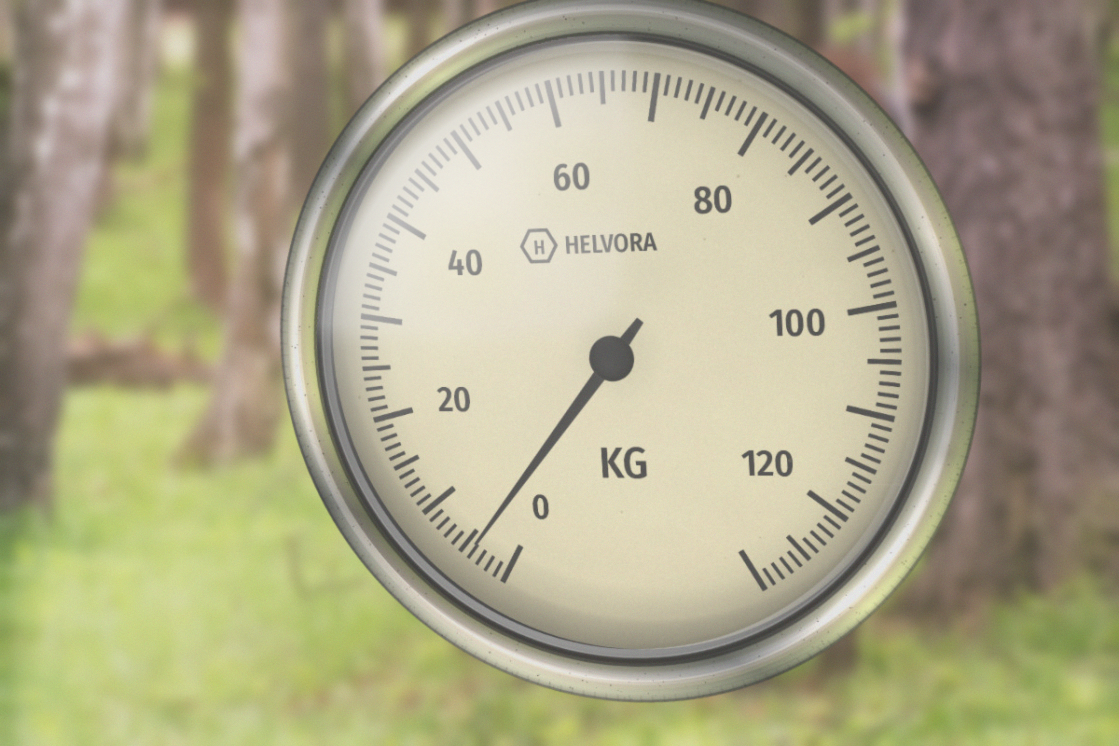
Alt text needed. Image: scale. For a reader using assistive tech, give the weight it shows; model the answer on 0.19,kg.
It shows 4,kg
